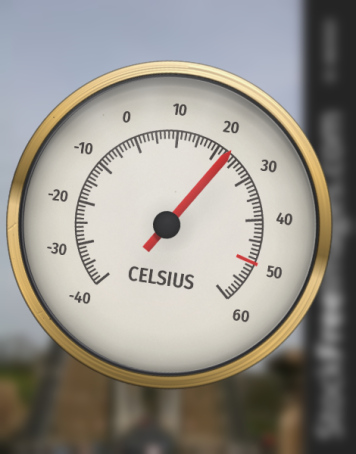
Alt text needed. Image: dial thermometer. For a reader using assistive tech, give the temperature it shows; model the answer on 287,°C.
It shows 23,°C
